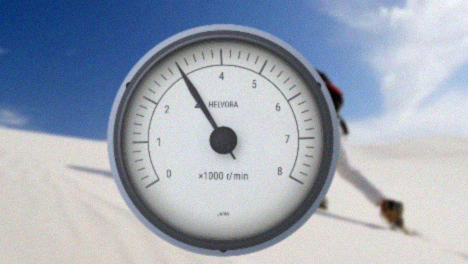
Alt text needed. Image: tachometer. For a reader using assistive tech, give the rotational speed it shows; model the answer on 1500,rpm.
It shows 3000,rpm
